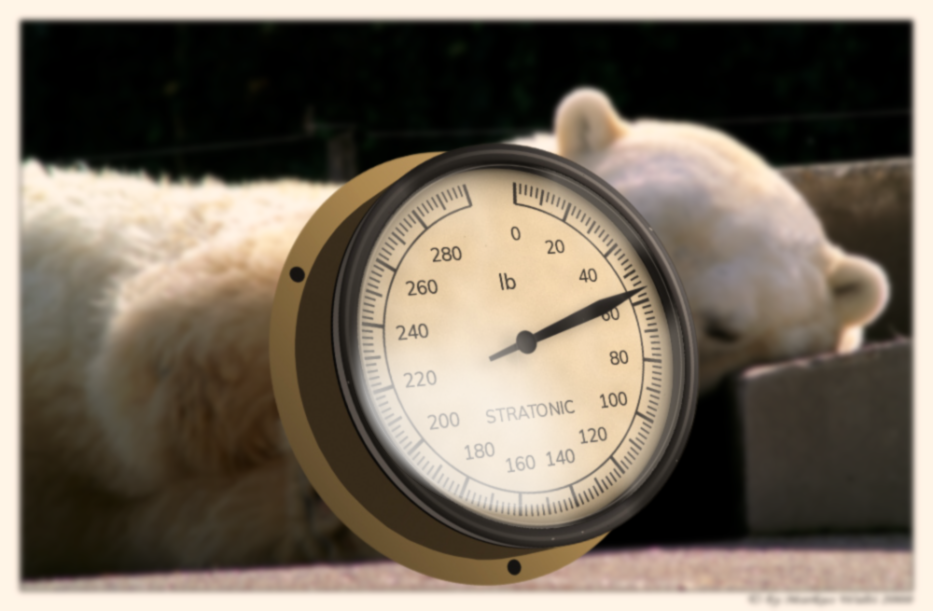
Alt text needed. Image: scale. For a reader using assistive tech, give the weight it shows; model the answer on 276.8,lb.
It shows 56,lb
